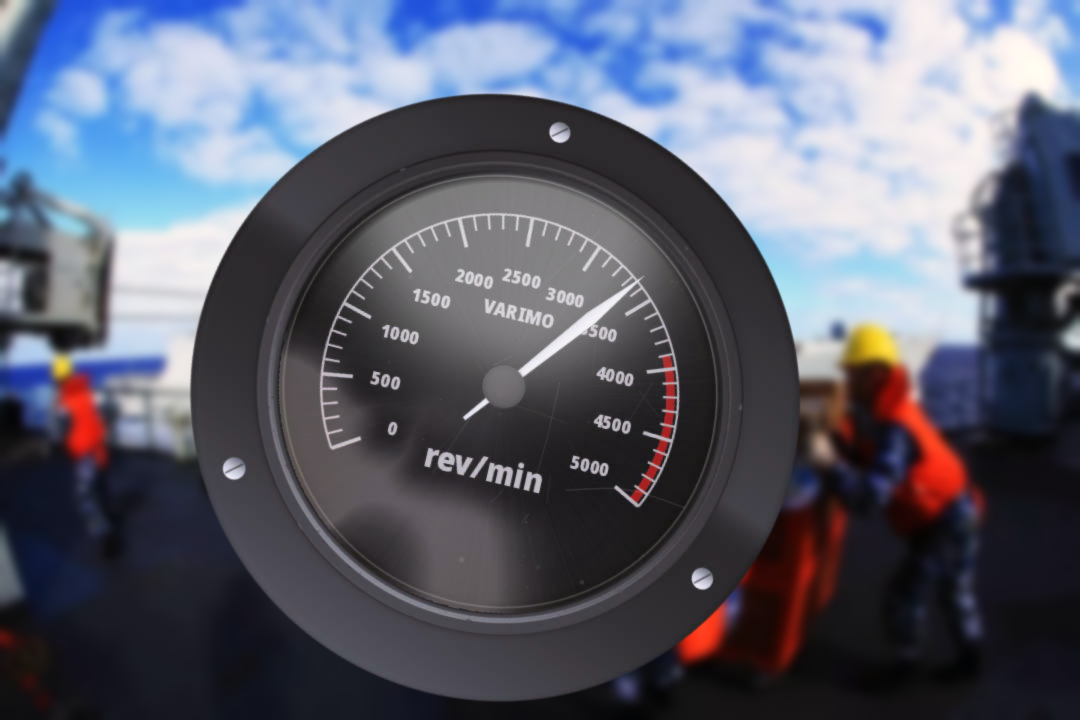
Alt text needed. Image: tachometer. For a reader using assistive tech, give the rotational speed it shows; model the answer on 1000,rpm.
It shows 3350,rpm
